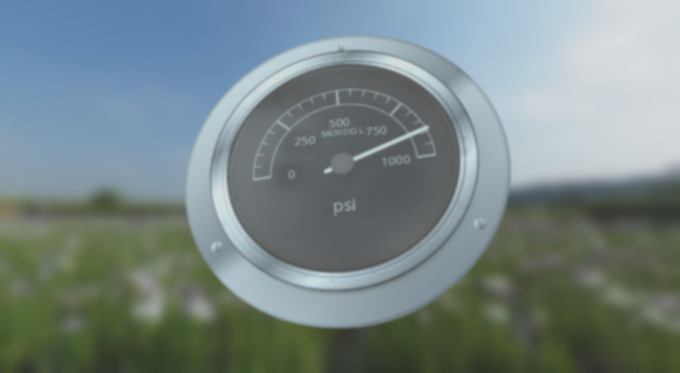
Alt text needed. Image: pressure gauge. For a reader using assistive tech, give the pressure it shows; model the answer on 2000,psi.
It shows 900,psi
